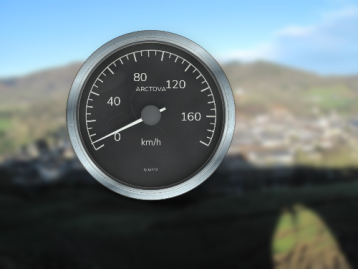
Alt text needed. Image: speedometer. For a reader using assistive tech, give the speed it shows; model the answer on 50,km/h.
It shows 5,km/h
